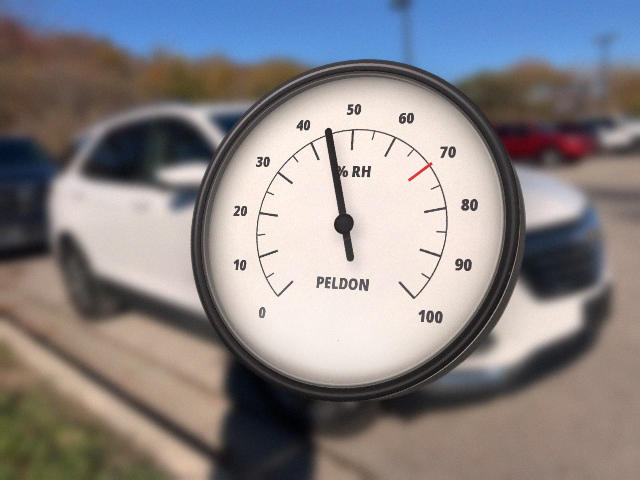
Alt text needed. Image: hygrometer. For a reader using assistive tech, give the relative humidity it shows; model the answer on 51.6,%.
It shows 45,%
